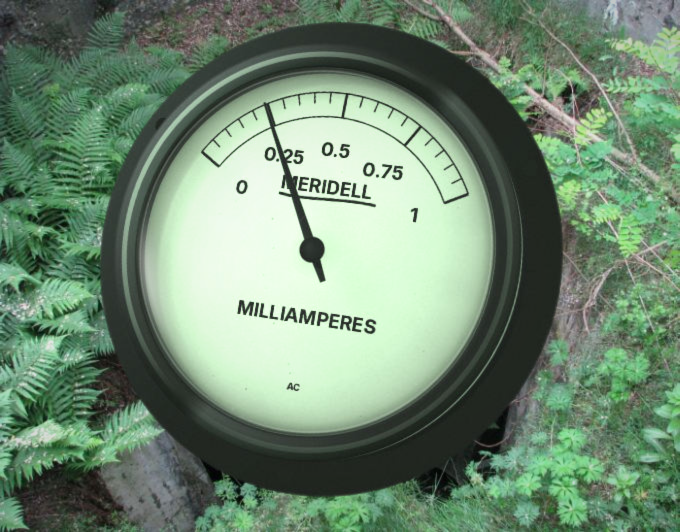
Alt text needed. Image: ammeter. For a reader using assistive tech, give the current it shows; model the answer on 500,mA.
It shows 0.25,mA
